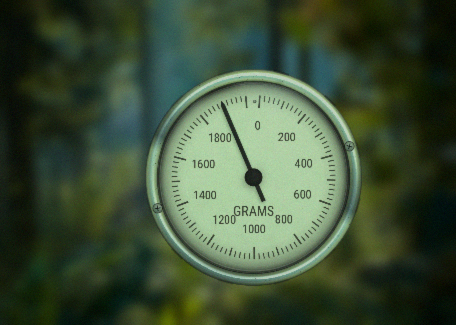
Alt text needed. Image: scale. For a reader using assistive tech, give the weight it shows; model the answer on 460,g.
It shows 1900,g
